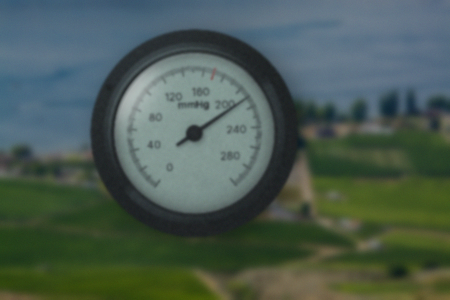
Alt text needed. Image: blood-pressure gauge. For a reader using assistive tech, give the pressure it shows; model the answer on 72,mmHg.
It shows 210,mmHg
